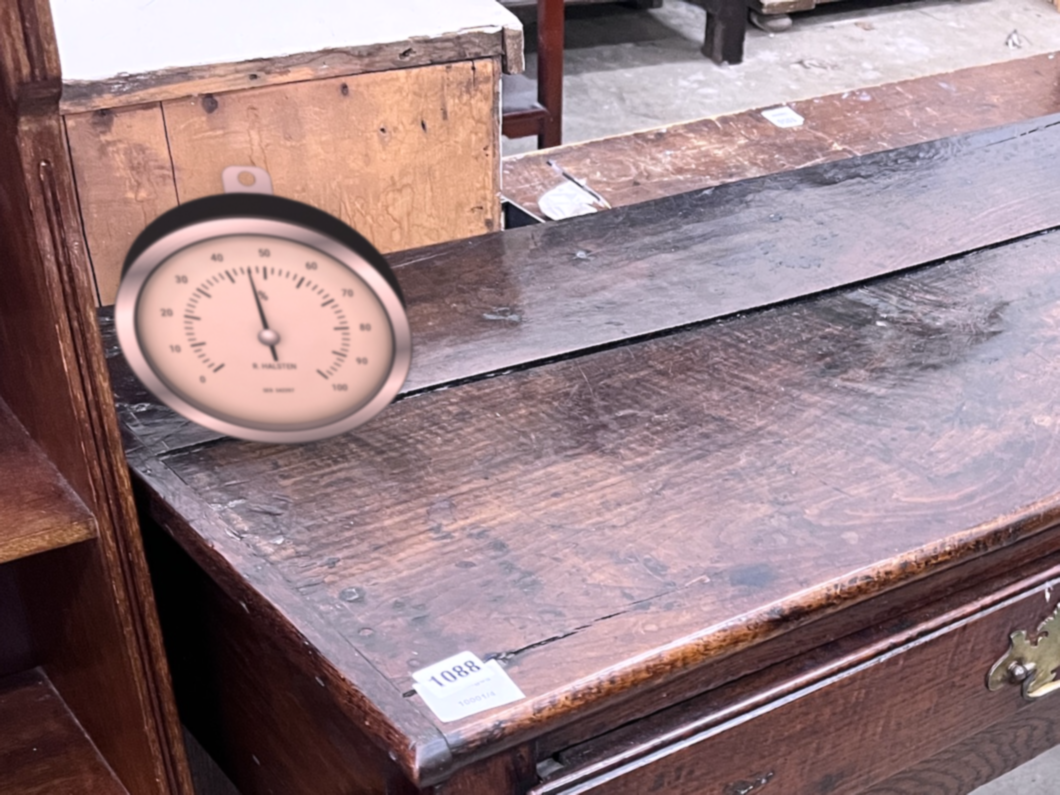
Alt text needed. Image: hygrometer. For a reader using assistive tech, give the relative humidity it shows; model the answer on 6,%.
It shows 46,%
